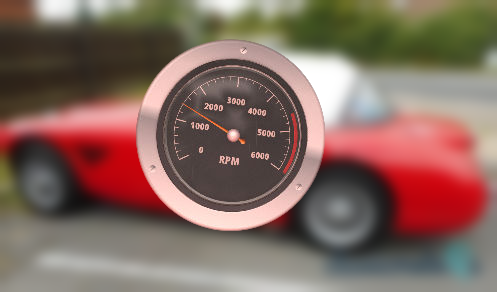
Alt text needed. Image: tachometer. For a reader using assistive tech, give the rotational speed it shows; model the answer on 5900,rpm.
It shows 1400,rpm
